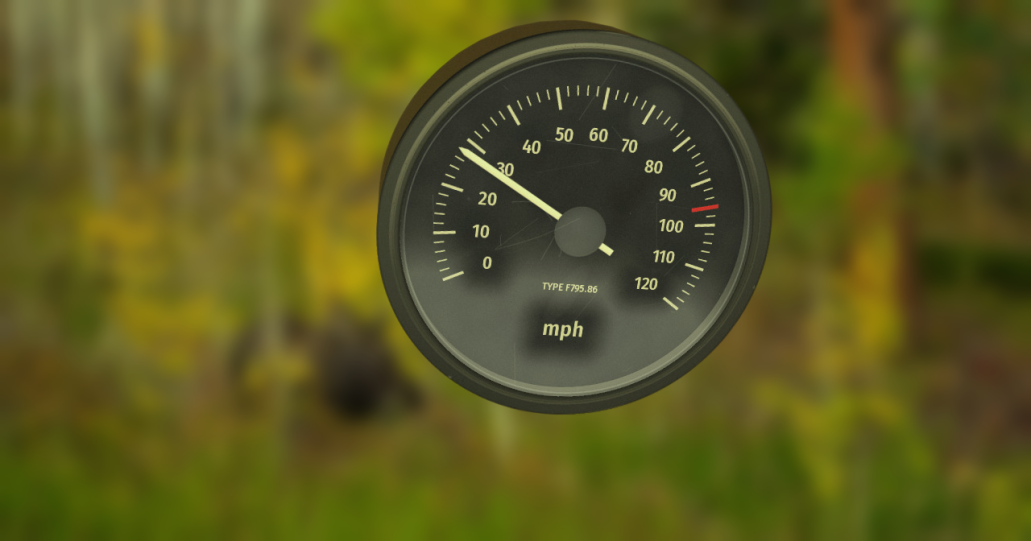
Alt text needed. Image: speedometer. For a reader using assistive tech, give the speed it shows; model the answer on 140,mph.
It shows 28,mph
